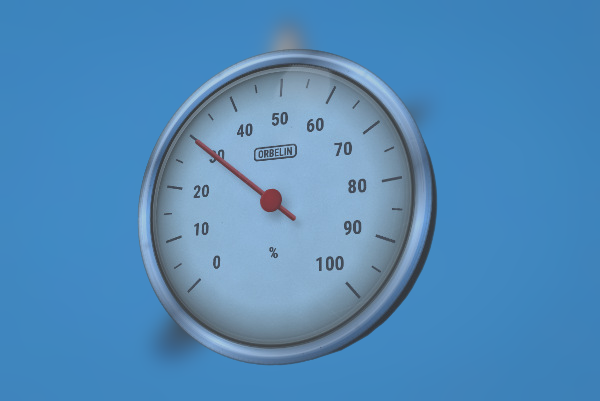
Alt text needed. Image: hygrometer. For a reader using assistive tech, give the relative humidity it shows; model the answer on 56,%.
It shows 30,%
